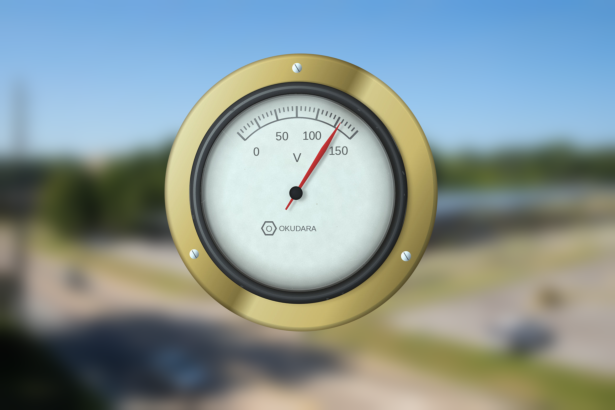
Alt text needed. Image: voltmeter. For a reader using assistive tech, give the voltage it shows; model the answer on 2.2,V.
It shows 130,V
